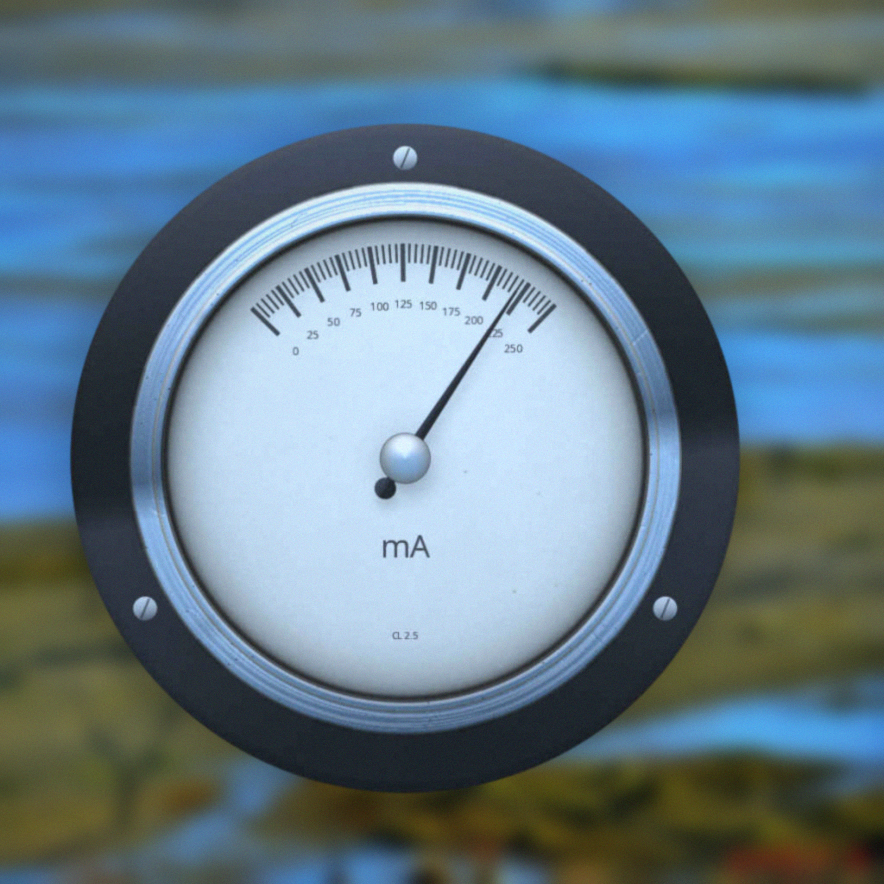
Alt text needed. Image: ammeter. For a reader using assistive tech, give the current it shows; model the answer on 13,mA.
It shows 220,mA
